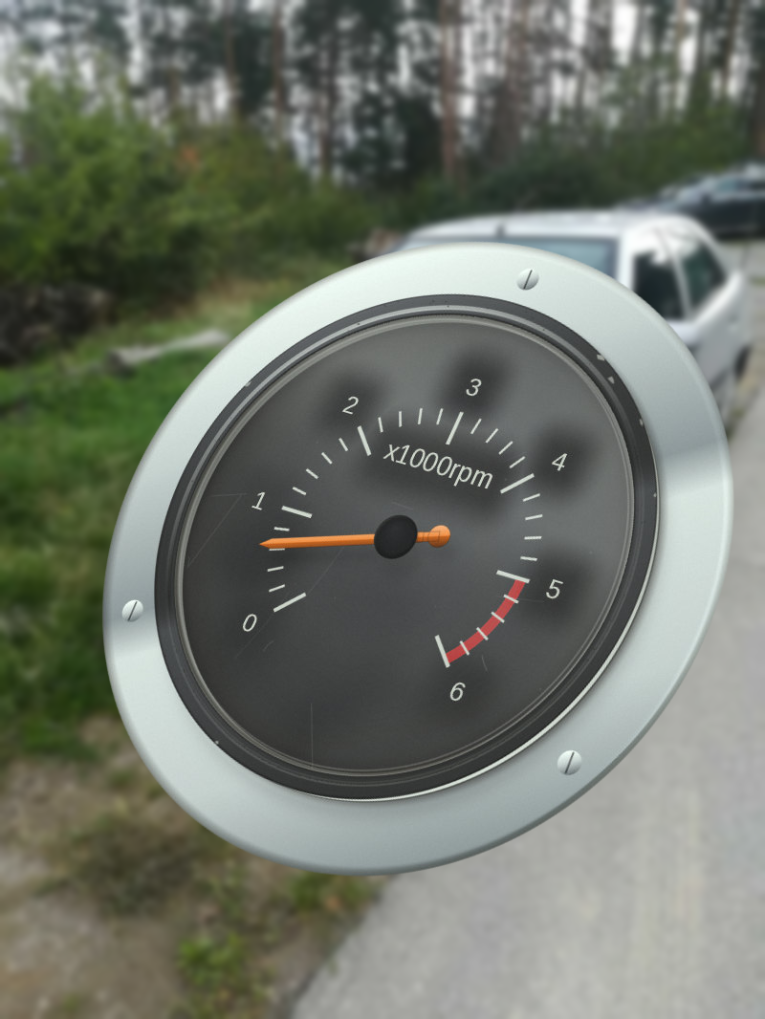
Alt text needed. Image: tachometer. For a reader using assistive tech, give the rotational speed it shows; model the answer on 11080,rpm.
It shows 600,rpm
